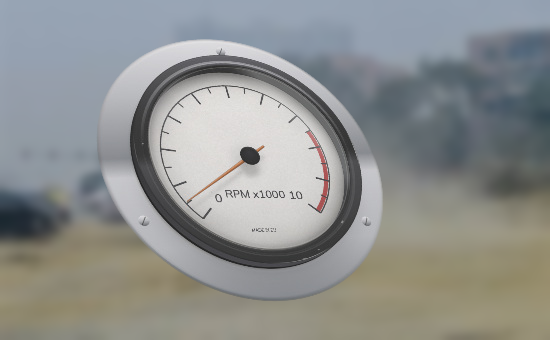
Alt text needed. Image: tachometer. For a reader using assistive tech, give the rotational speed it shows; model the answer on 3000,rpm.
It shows 500,rpm
